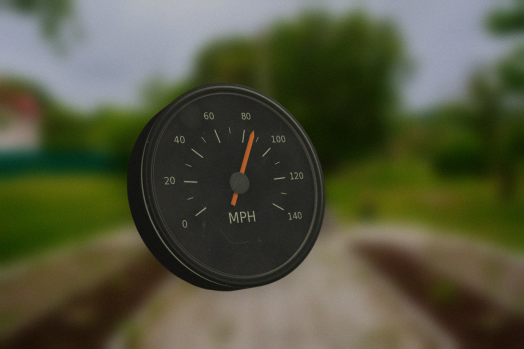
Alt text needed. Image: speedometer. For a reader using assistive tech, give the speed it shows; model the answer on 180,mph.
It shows 85,mph
